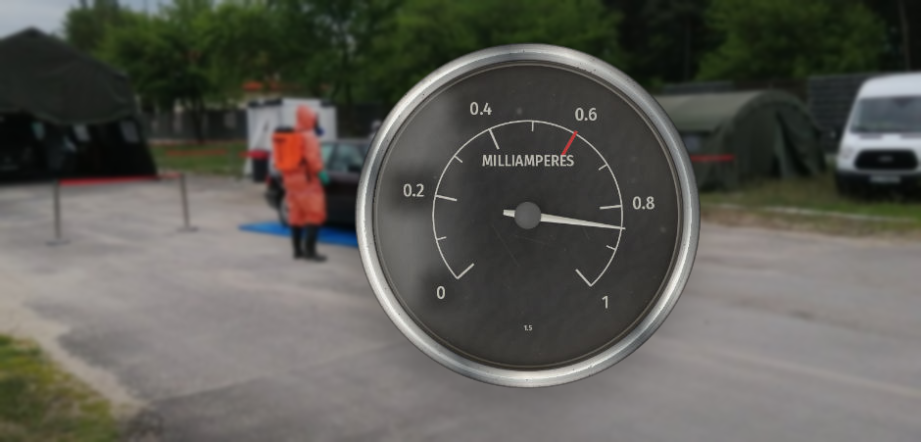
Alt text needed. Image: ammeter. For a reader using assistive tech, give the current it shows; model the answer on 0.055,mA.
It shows 0.85,mA
